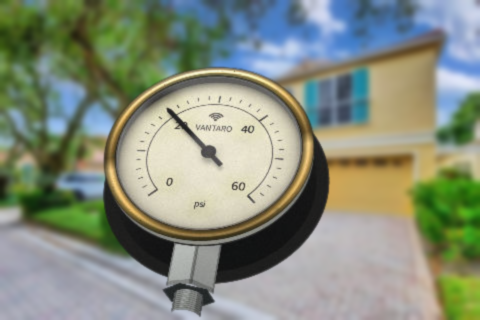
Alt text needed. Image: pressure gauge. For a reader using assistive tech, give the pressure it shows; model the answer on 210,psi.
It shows 20,psi
